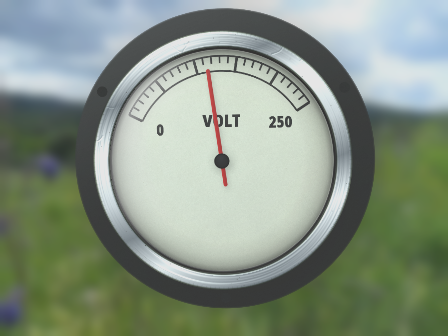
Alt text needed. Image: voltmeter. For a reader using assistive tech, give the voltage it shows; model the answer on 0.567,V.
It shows 115,V
